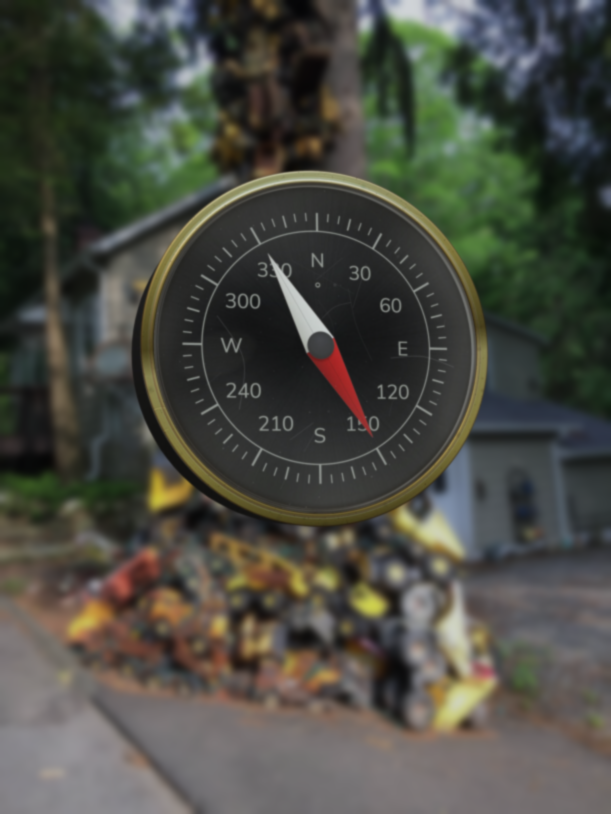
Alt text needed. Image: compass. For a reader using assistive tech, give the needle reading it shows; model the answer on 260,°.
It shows 150,°
